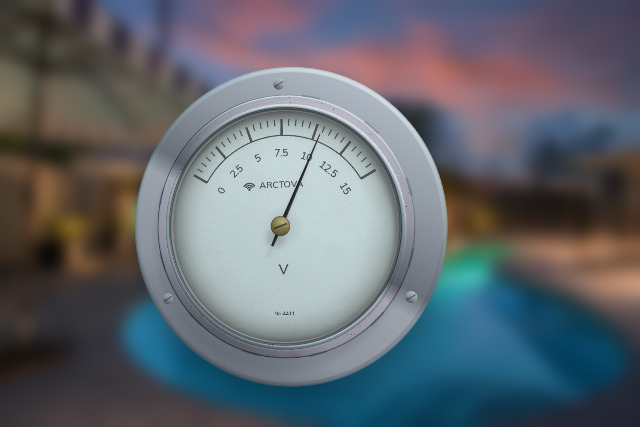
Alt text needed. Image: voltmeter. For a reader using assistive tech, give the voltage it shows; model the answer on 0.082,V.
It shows 10.5,V
